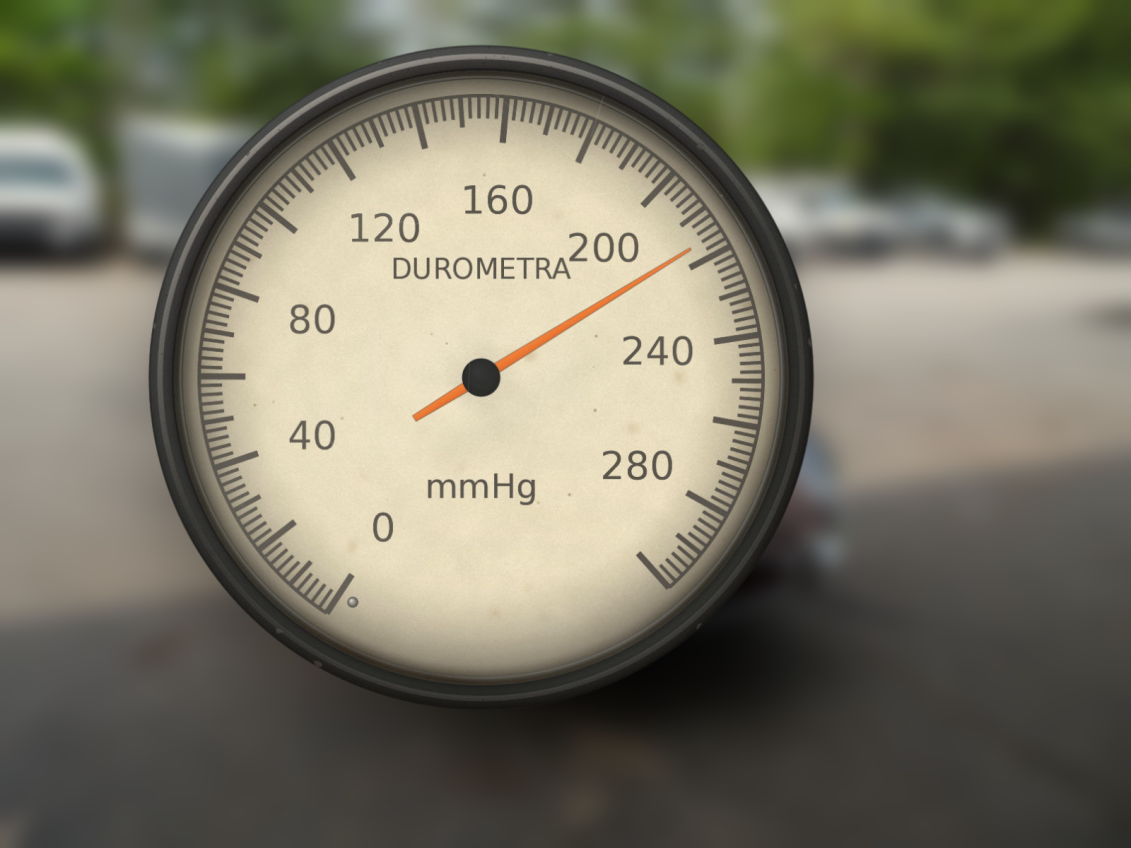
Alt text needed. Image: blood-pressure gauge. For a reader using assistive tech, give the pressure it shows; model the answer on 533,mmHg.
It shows 216,mmHg
